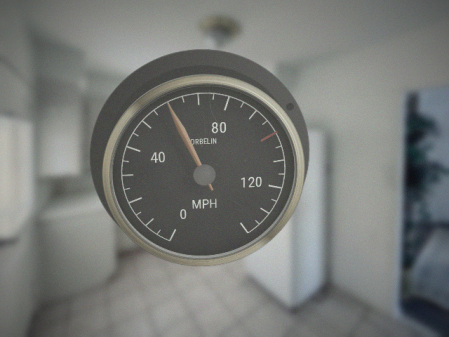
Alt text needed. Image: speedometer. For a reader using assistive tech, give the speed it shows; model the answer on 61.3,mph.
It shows 60,mph
